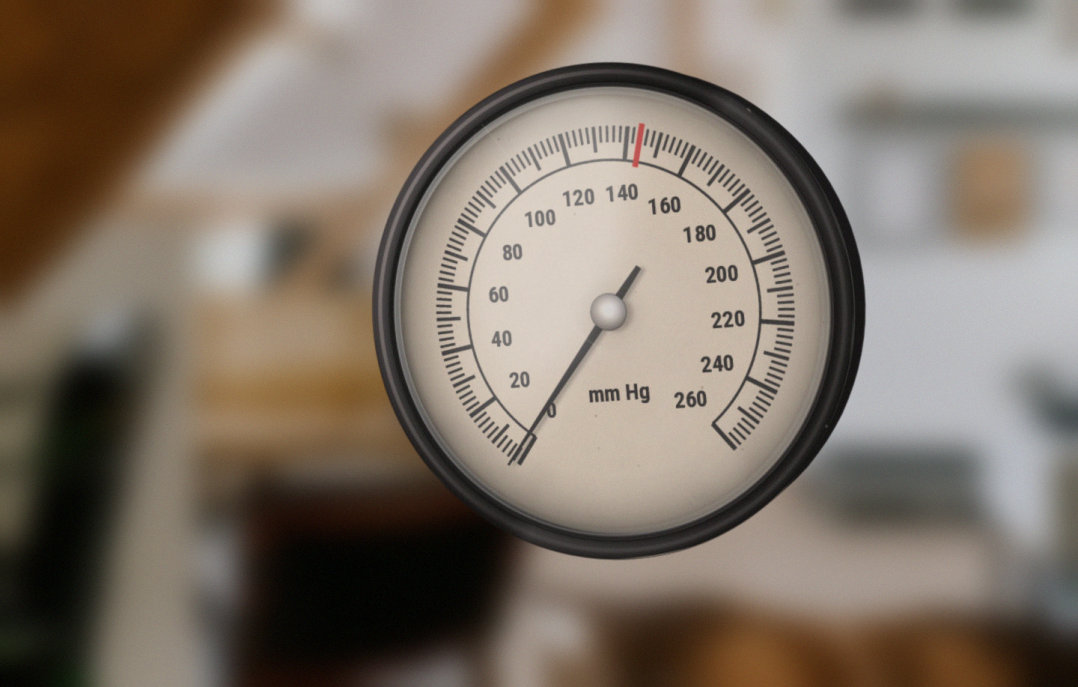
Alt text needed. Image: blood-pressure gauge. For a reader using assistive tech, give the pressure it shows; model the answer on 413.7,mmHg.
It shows 2,mmHg
